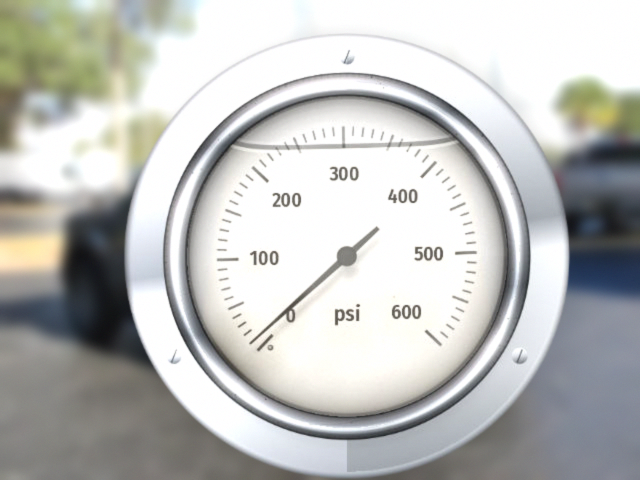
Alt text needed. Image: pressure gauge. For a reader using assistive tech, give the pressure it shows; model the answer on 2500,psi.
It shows 10,psi
